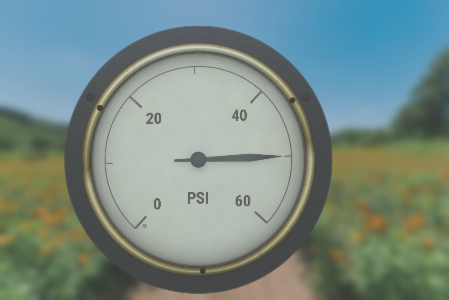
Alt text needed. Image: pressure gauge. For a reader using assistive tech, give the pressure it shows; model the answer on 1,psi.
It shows 50,psi
